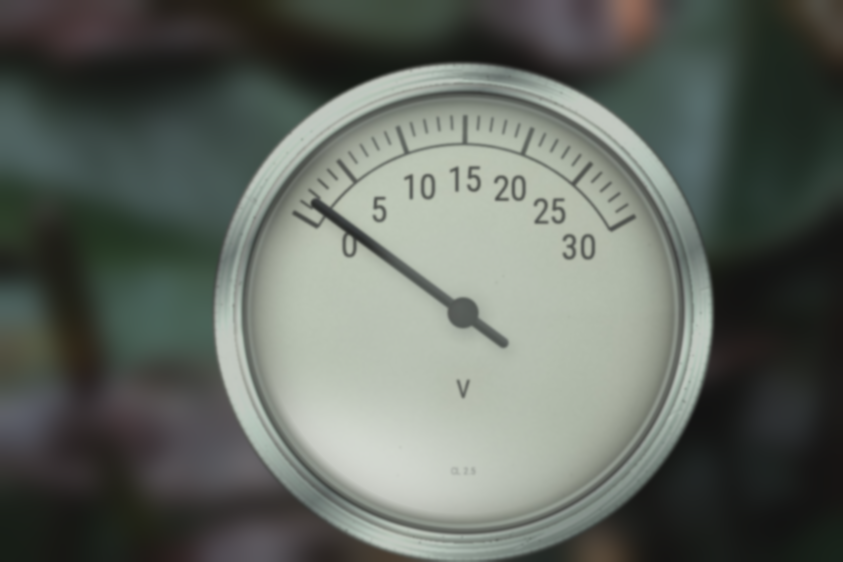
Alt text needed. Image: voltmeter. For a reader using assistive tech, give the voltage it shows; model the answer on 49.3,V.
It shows 1.5,V
